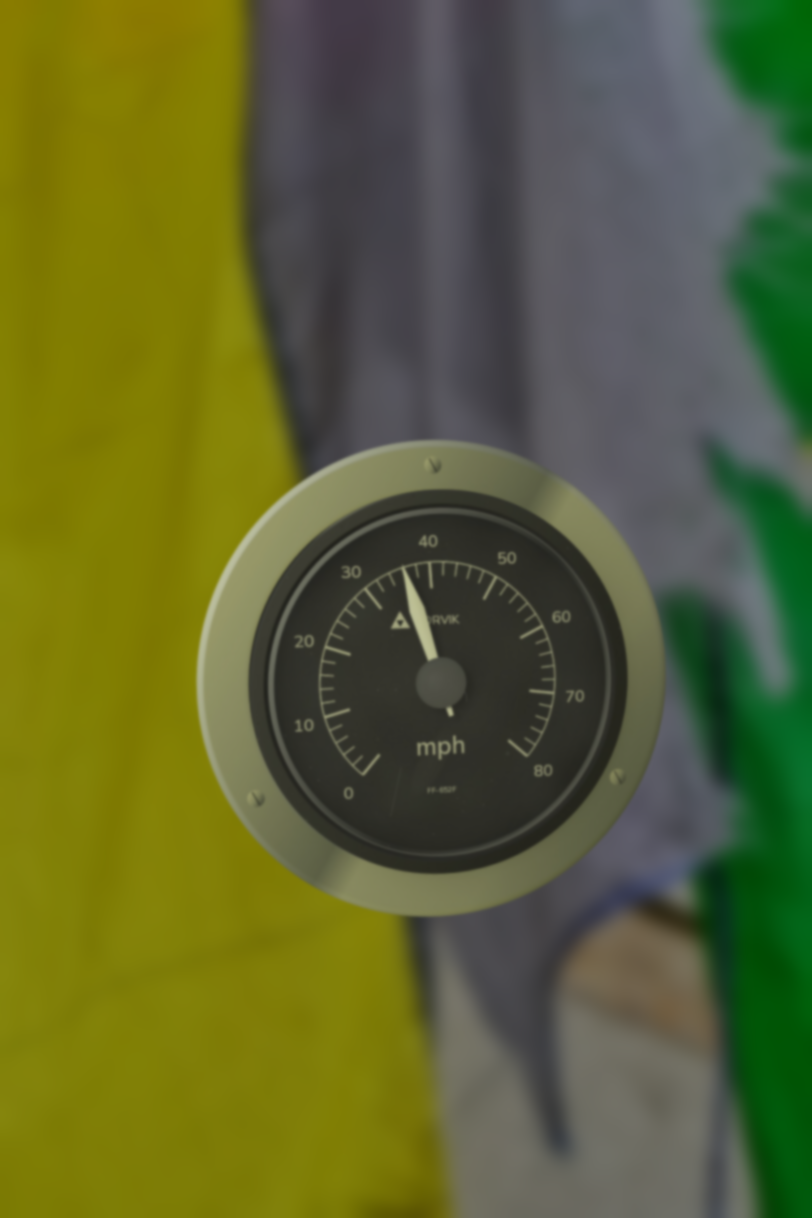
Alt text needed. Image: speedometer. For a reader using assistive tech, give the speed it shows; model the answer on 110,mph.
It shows 36,mph
